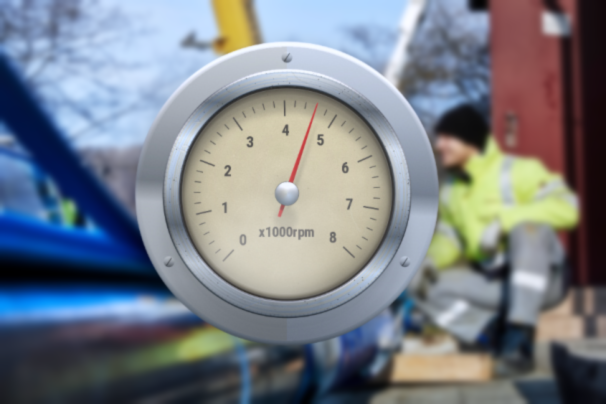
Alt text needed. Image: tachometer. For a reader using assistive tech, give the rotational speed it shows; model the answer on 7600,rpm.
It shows 4600,rpm
